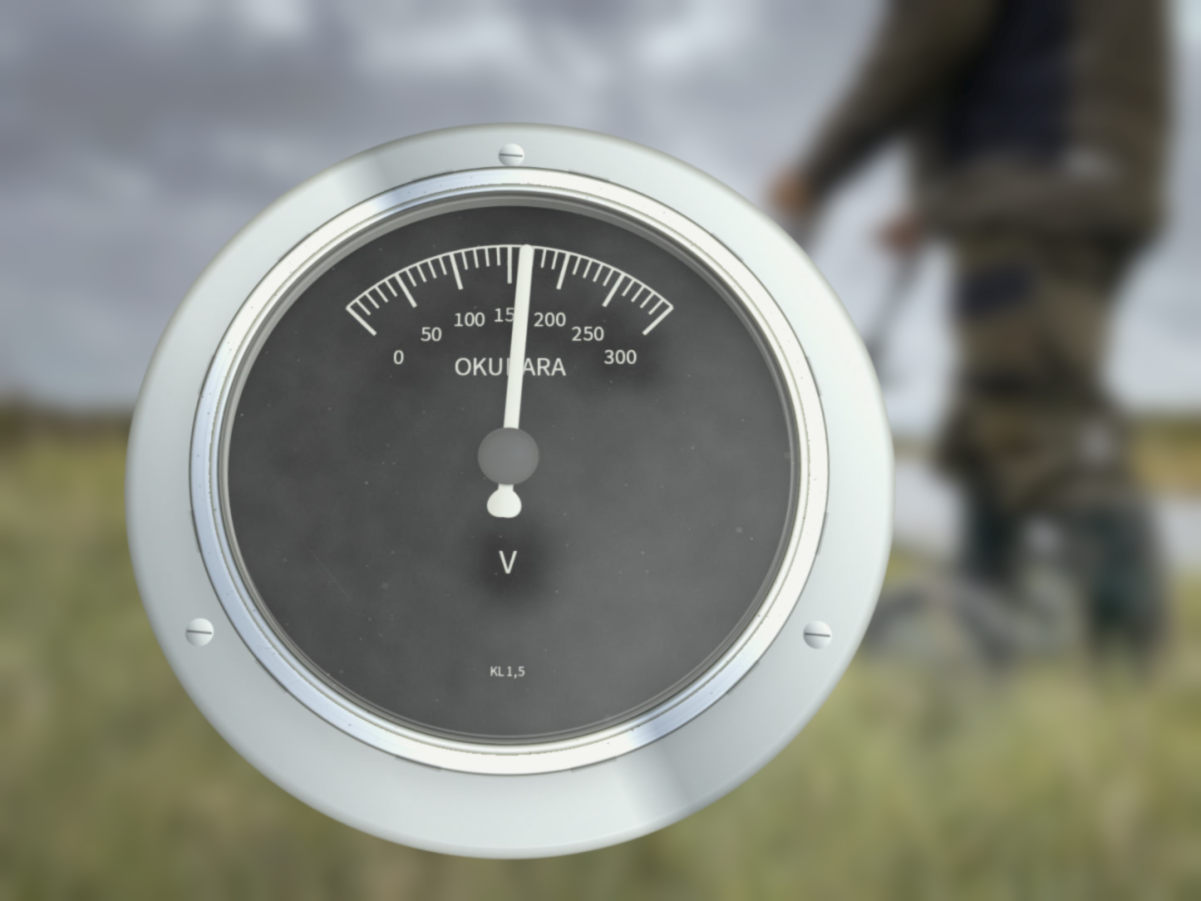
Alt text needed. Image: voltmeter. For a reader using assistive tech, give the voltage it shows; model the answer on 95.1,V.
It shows 165,V
